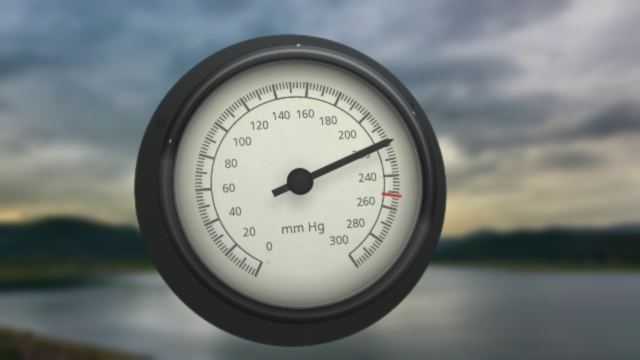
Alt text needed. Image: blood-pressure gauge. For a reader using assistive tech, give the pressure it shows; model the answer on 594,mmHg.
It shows 220,mmHg
